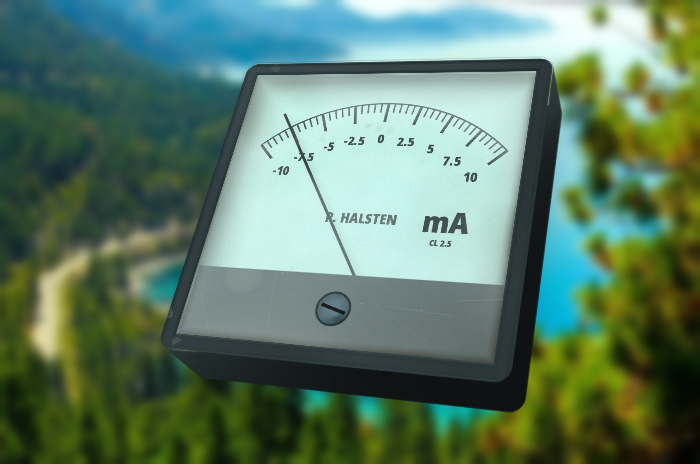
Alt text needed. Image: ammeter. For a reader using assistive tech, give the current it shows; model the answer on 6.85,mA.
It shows -7.5,mA
